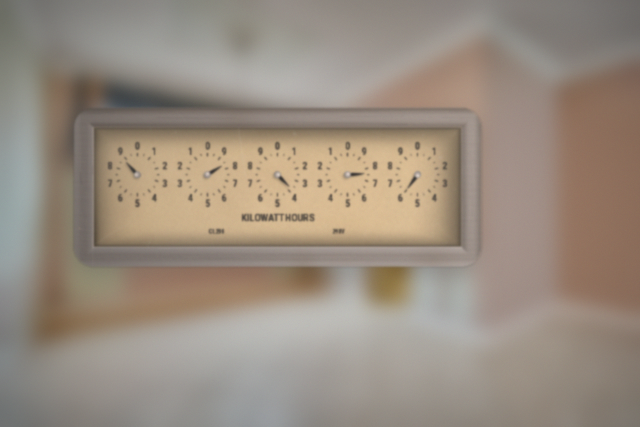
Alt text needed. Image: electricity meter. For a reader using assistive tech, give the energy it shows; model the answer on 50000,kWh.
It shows 88376,kWh
